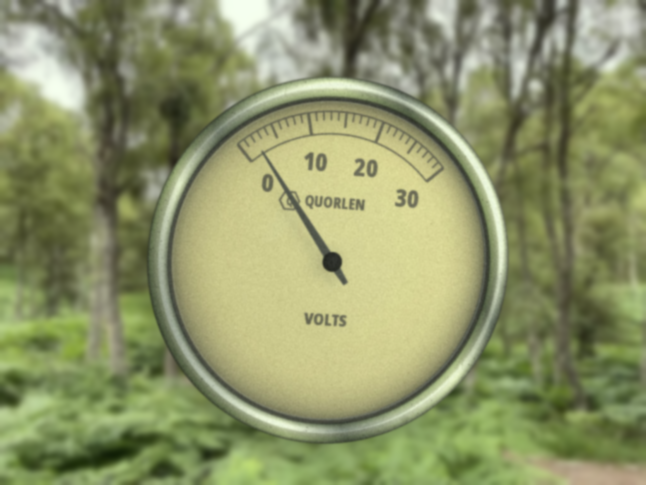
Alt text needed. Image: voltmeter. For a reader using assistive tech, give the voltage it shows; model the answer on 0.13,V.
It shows 2,V
